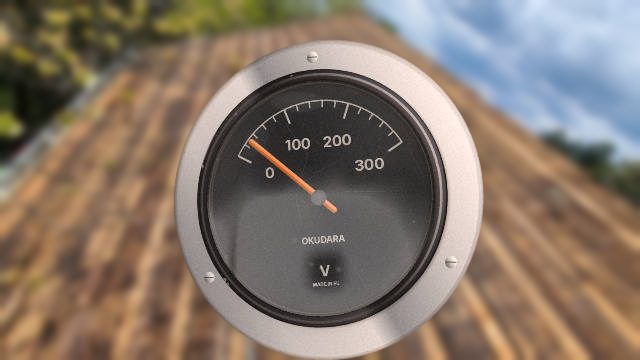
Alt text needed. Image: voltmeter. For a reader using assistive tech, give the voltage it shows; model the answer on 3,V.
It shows 30,V
